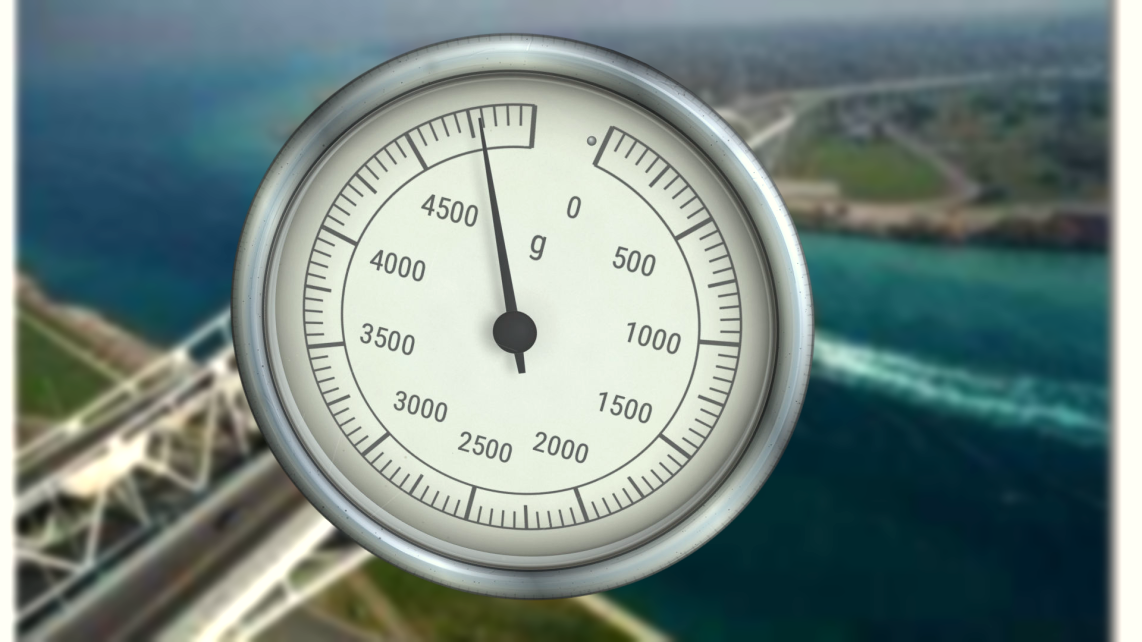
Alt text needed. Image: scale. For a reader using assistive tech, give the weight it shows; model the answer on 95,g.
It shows 4800,g
